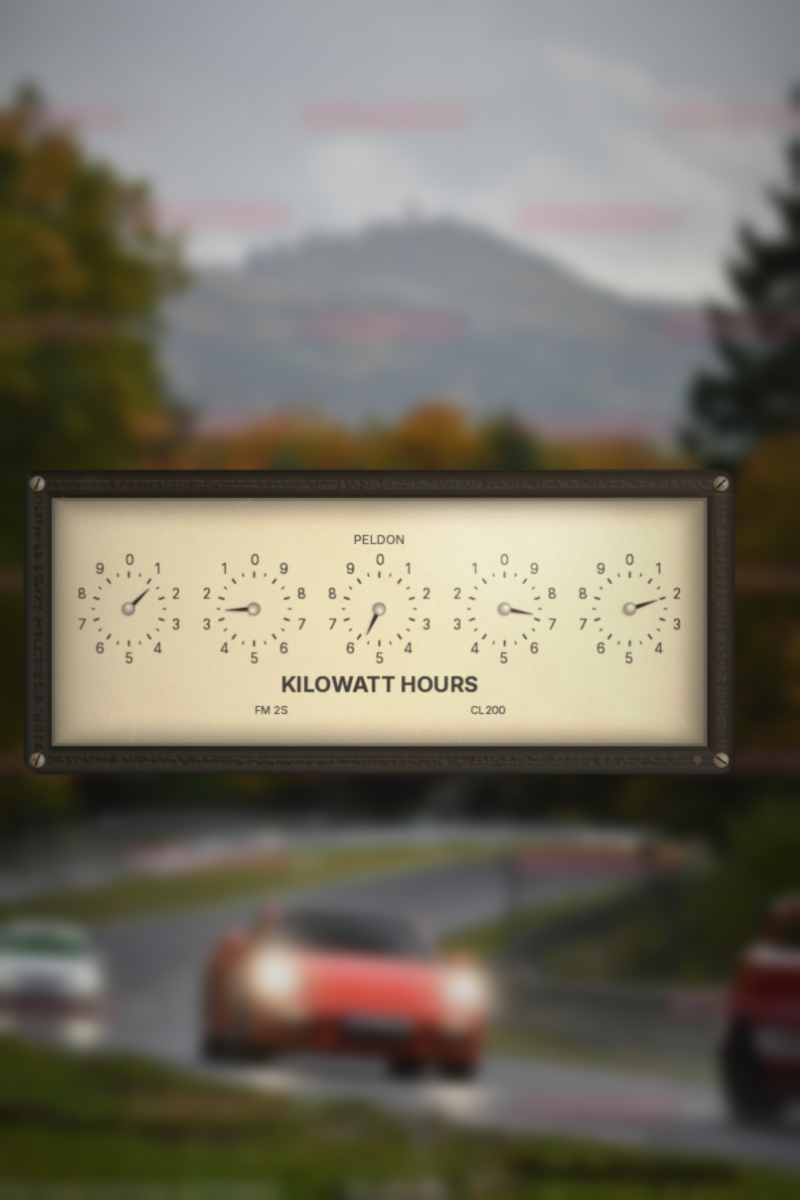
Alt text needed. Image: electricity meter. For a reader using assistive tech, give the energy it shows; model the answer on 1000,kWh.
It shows 12572,kWh
